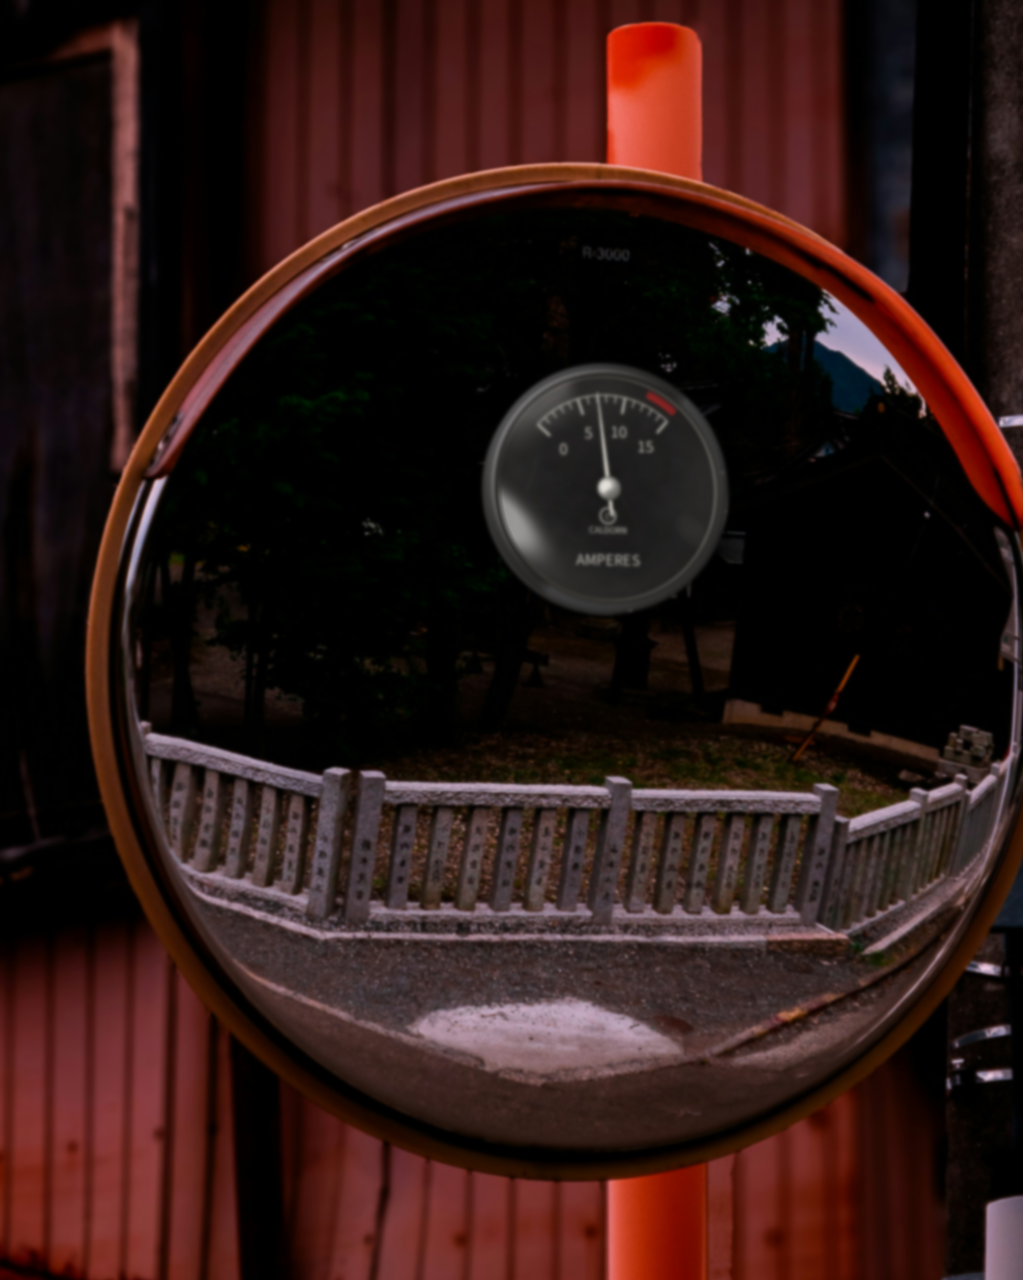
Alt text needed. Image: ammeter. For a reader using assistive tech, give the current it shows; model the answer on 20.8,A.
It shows 7,A
